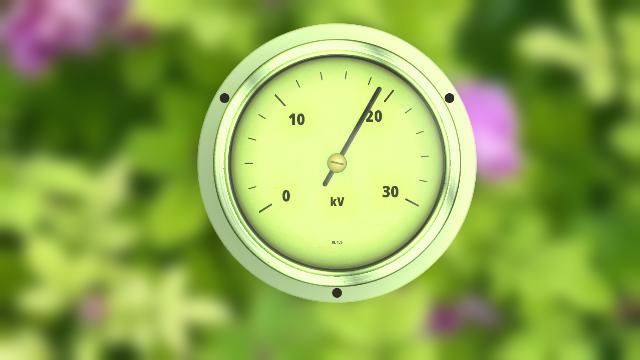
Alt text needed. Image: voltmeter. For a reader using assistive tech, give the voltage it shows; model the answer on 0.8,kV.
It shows 19,kV
